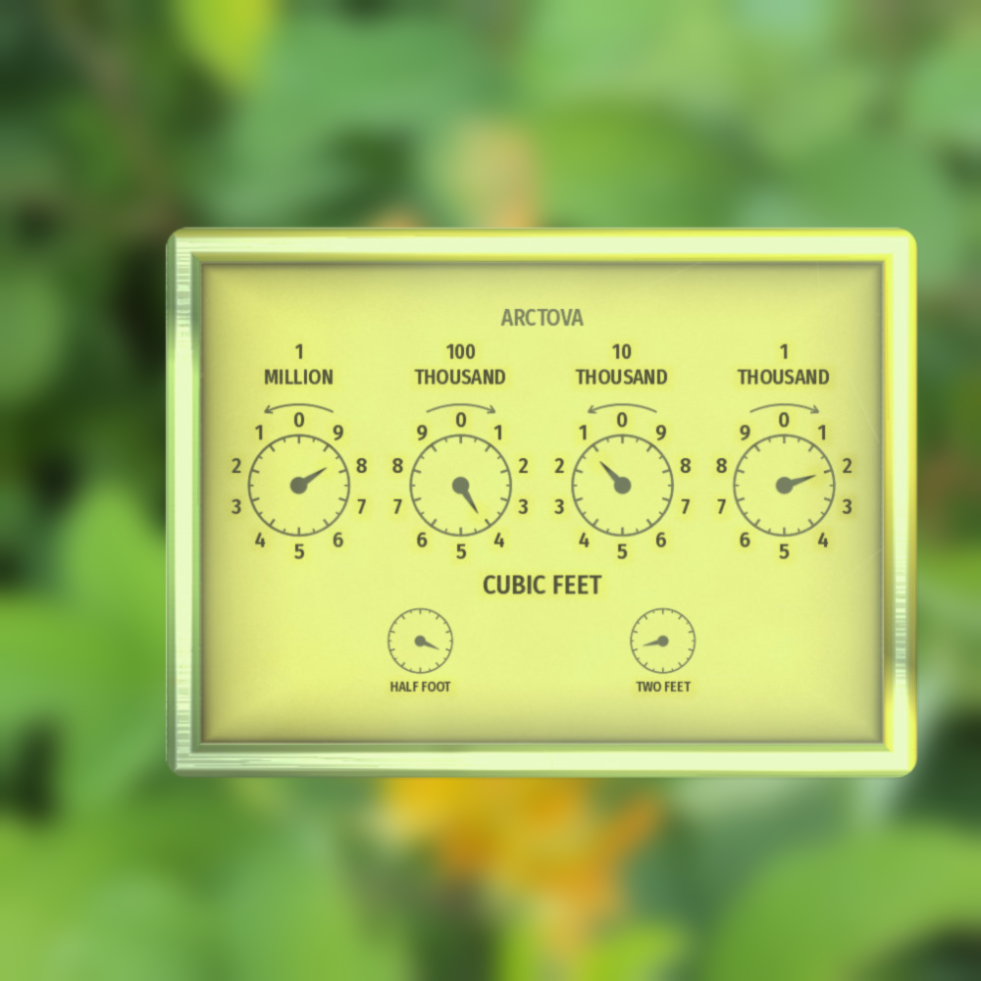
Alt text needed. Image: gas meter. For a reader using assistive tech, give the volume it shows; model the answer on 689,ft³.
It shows 841200,ft³
